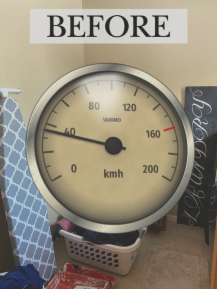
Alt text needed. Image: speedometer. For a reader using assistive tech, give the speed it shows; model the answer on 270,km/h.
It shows 35,km/h
